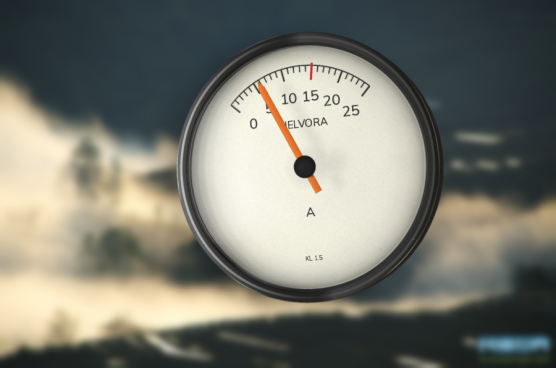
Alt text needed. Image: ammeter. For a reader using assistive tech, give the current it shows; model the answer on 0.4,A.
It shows 6,A
